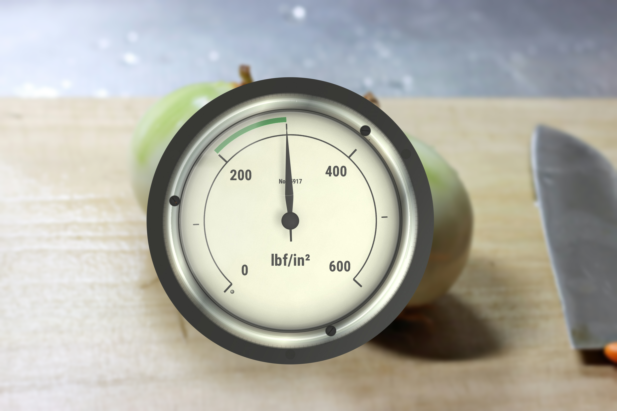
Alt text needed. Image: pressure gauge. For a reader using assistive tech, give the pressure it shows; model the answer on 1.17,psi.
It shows 300,psi
